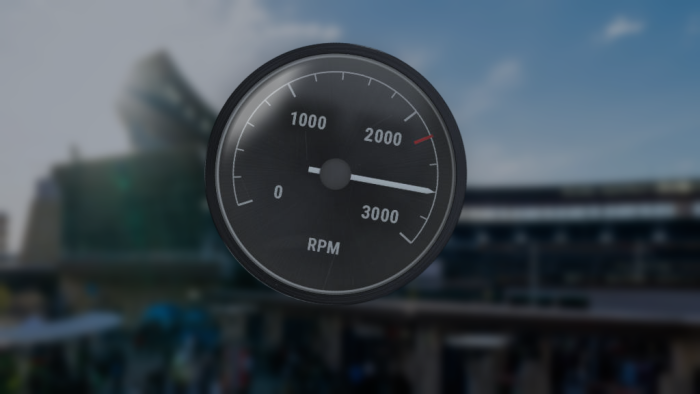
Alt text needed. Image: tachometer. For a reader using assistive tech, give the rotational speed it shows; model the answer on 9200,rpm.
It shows 2600,rpm
